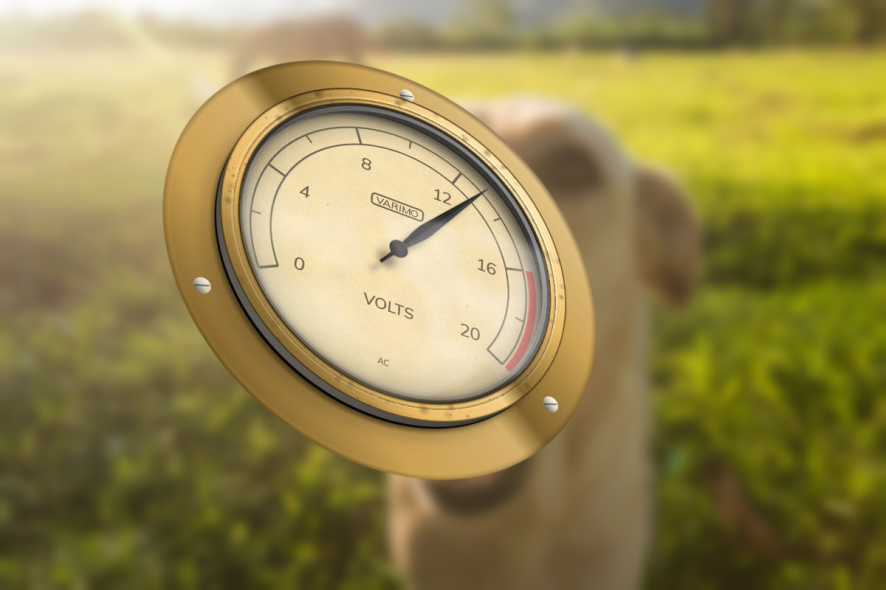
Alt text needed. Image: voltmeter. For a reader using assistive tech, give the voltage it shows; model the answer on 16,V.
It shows 13,V
